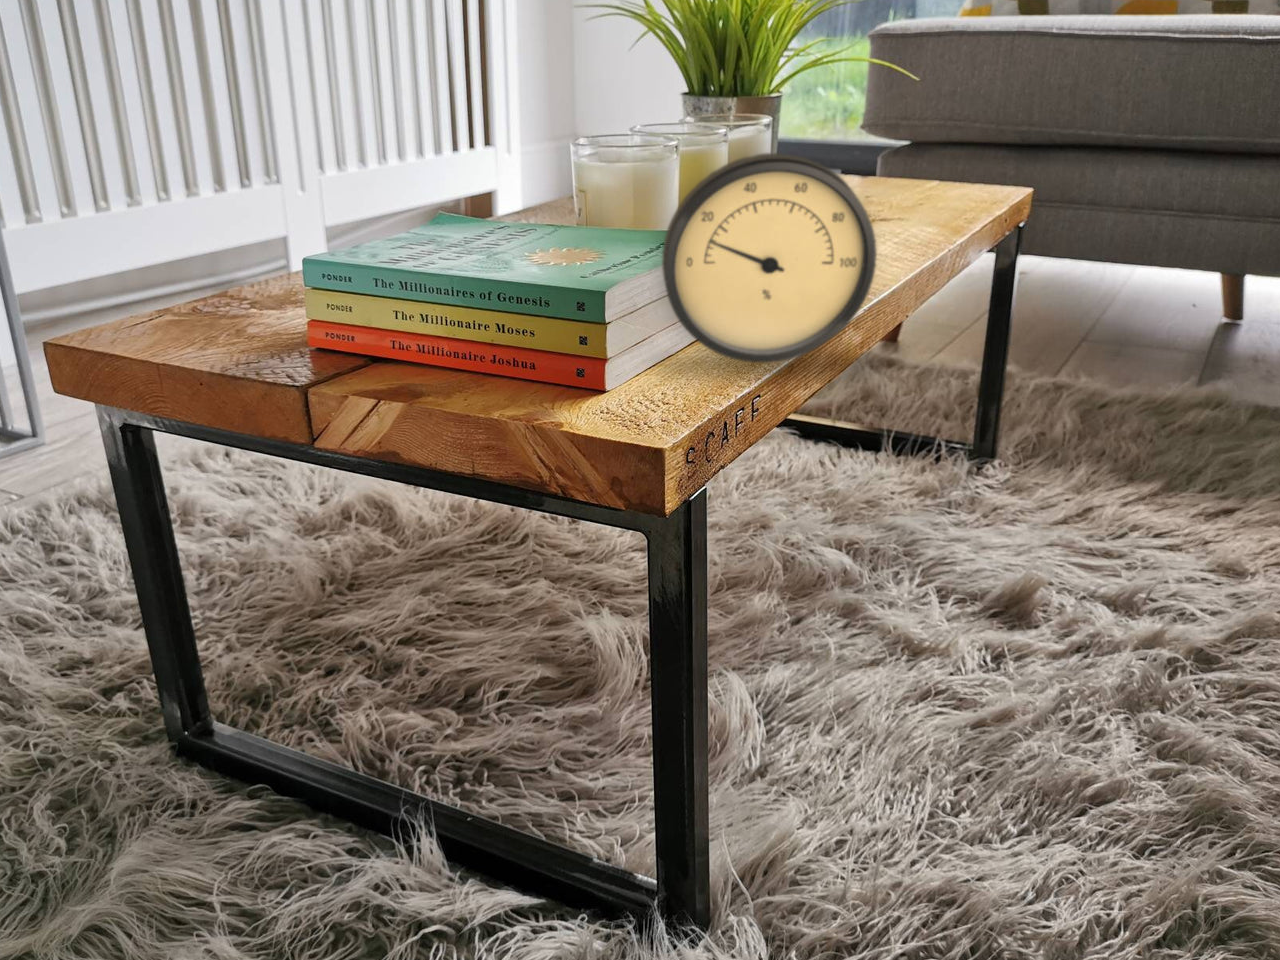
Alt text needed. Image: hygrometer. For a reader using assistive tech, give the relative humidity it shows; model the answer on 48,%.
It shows 12,%
